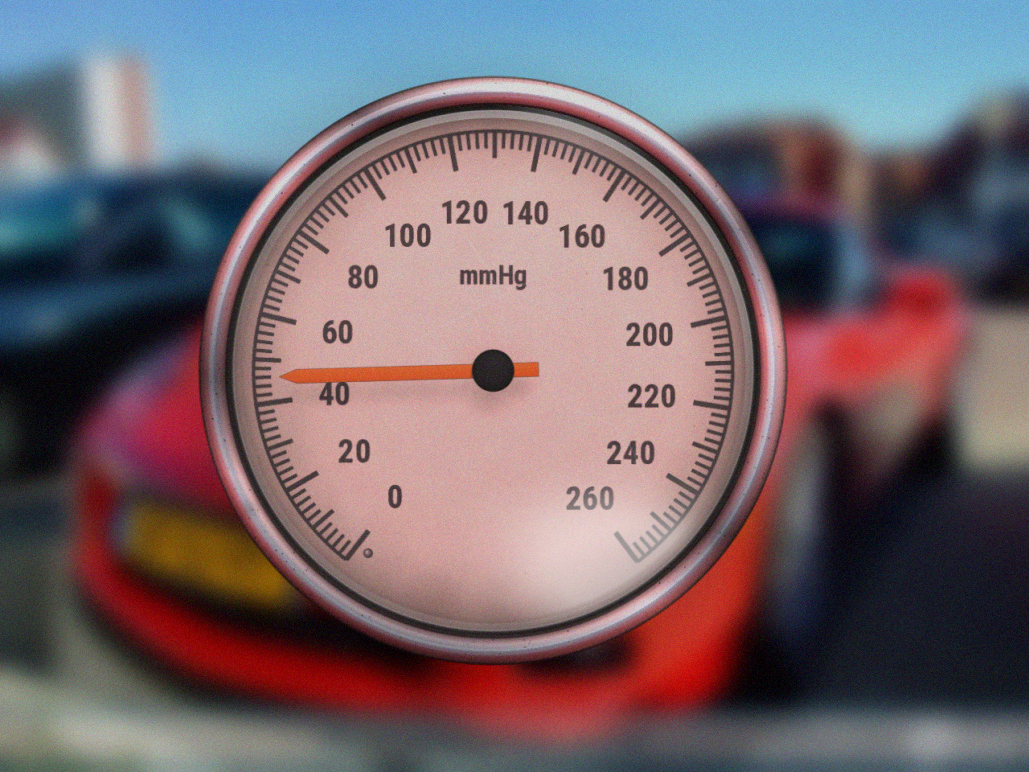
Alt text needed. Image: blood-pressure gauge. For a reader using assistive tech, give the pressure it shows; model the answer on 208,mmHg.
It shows 46,mmHg
